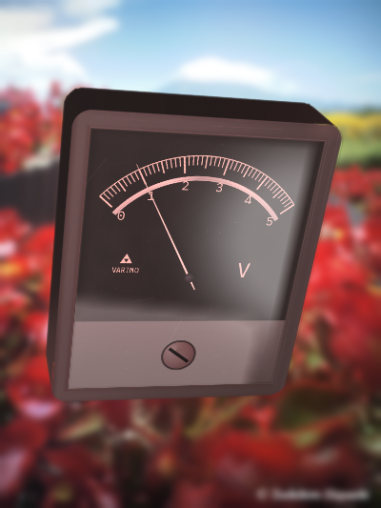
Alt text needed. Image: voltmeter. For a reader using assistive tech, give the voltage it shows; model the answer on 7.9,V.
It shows 1,V
